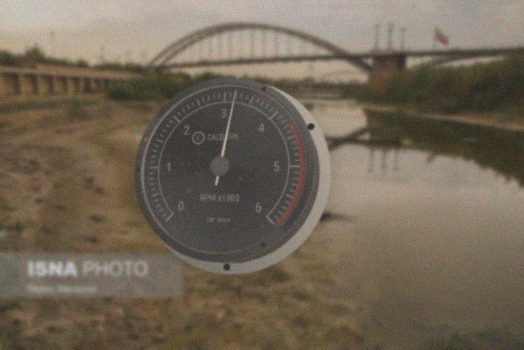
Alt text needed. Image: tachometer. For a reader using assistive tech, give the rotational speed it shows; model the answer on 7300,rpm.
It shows 3200,rpm
